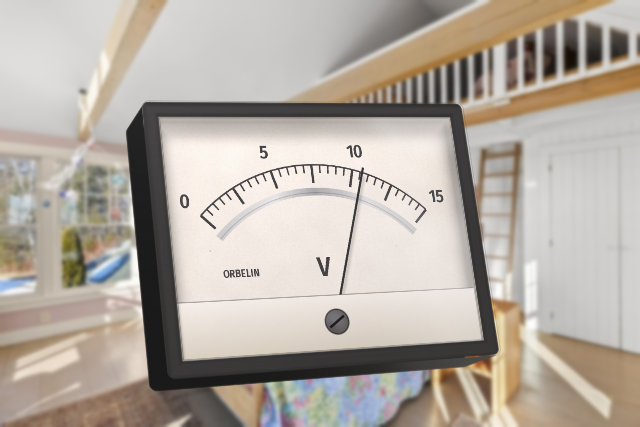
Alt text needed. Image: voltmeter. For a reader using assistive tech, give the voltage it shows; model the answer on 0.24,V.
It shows 10.5,V
